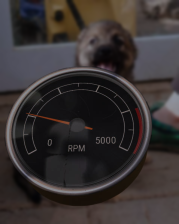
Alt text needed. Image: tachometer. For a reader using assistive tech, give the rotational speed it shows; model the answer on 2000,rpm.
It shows 1000,rpm
